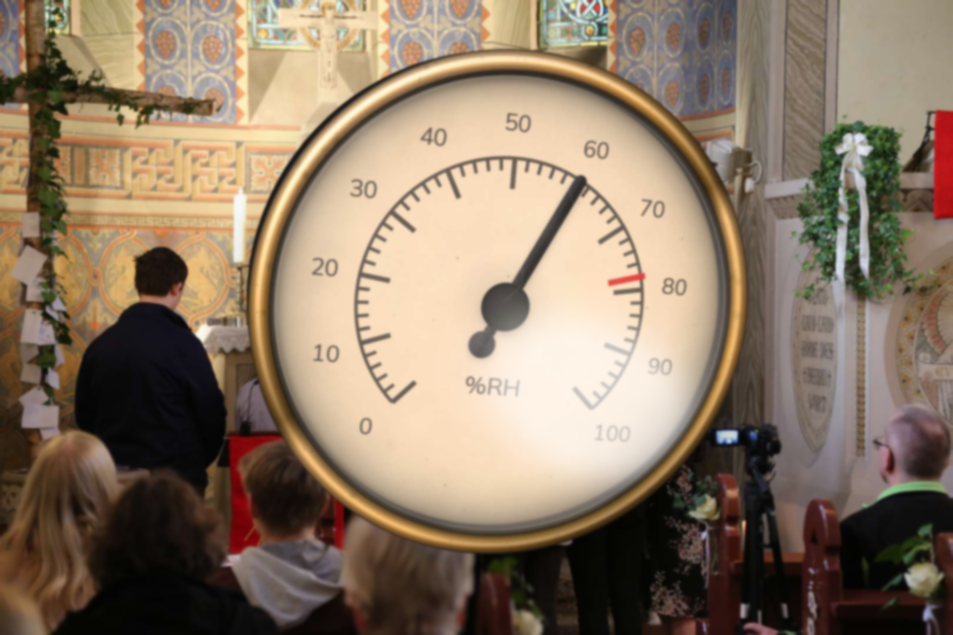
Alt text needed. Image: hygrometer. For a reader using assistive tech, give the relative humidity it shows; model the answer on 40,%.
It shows 60,%
